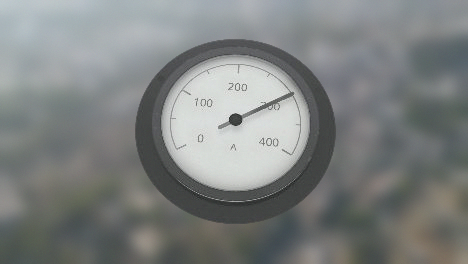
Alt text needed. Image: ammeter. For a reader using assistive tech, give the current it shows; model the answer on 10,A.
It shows 300,A
